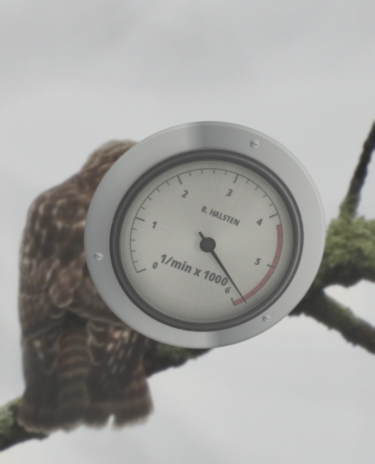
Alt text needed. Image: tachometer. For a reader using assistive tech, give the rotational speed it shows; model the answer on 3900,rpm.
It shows 5800,rpm
